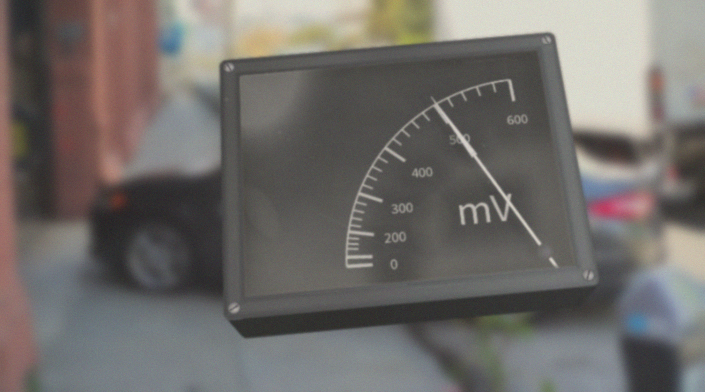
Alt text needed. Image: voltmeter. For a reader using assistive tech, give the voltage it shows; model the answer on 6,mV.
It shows 500,mV
